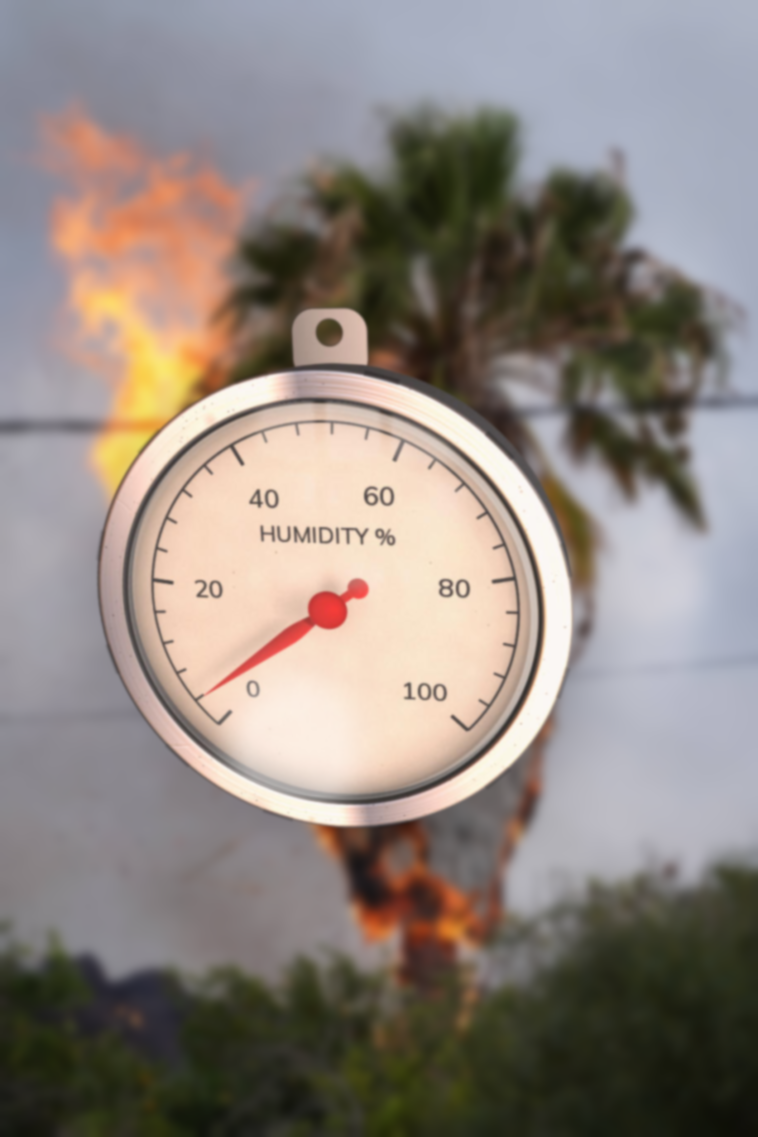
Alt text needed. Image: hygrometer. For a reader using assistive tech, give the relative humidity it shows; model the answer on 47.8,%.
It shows 4,%
